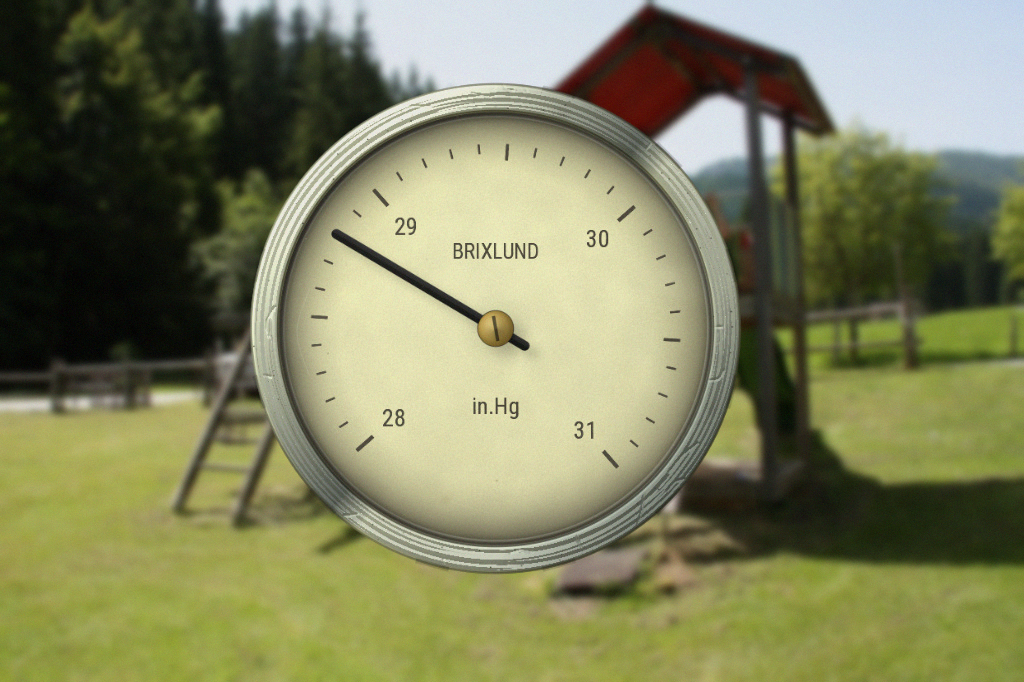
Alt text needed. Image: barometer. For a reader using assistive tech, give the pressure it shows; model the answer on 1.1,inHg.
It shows 28.8,inHg
